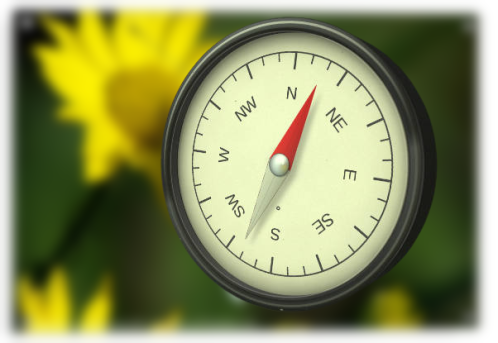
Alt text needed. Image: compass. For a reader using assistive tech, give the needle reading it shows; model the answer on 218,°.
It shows 20,°
